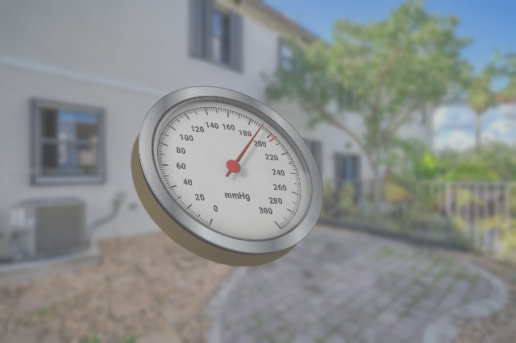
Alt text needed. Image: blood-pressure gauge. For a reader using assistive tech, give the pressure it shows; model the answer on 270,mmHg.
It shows 190,mmHg
